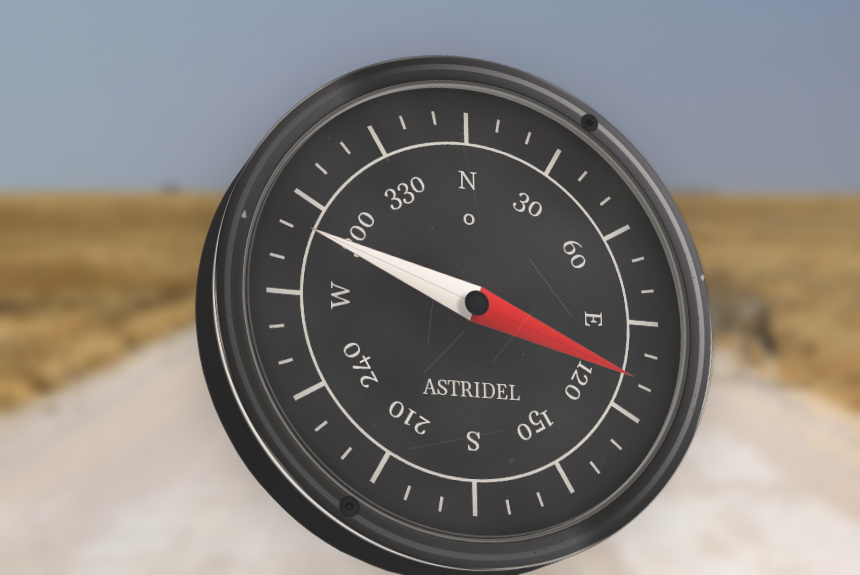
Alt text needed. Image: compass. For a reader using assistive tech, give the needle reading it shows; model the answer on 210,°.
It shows 110,°
